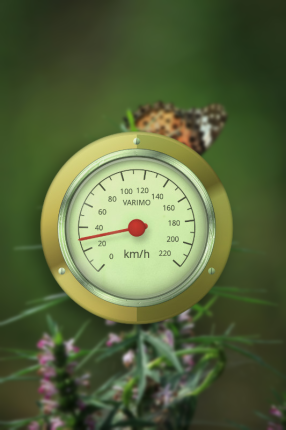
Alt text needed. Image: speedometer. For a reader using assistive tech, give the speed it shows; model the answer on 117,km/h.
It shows 30,km/h
